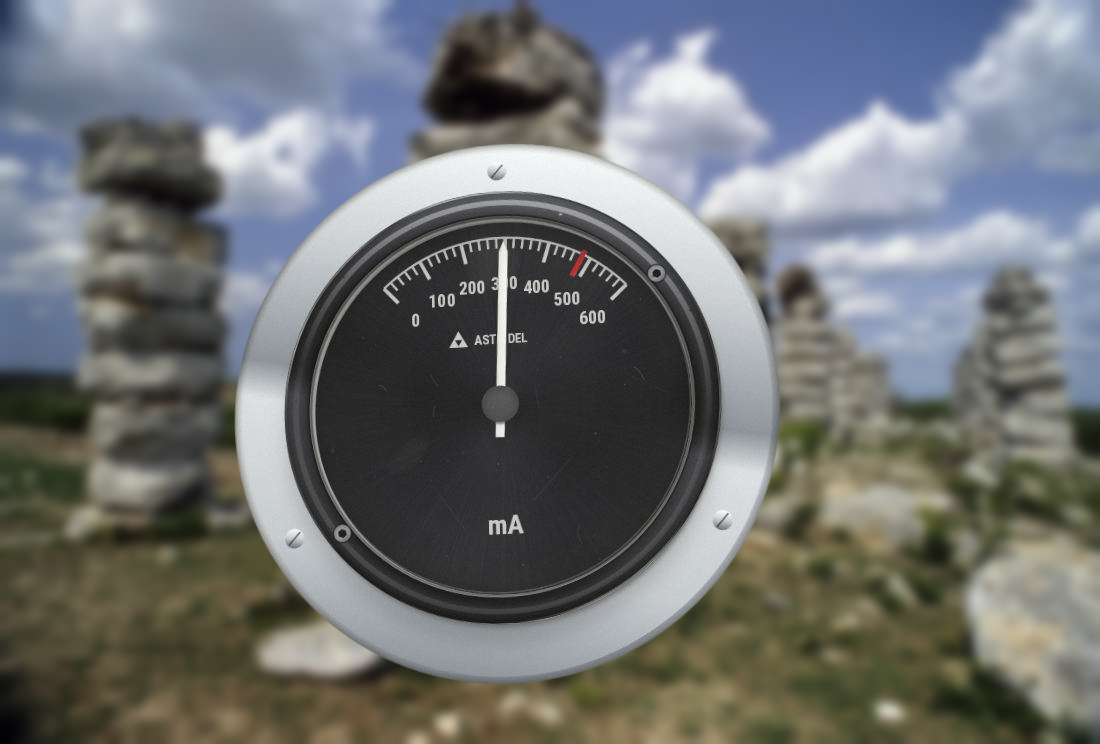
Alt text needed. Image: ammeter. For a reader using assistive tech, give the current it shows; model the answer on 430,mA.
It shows 300,mA
